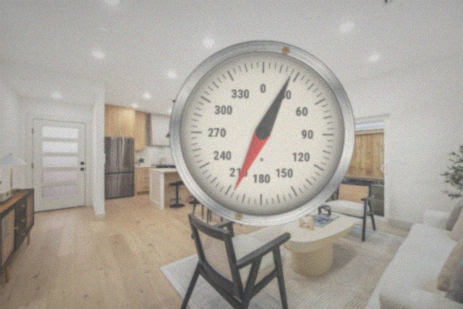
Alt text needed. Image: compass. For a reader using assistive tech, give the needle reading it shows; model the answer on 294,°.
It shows 205,°
